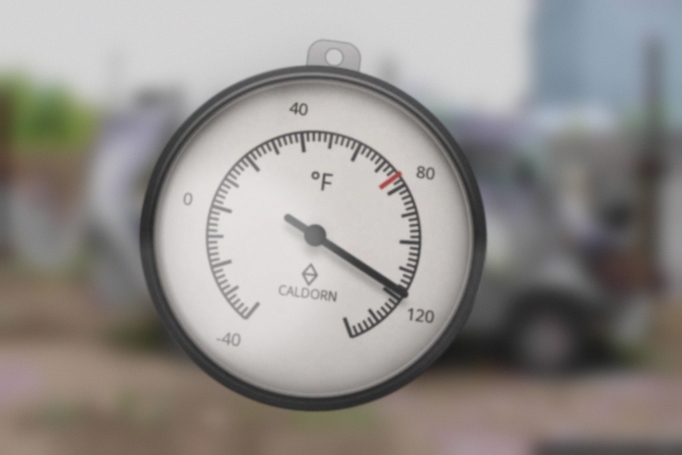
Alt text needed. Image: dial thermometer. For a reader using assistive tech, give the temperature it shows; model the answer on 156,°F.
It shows 118,°F
